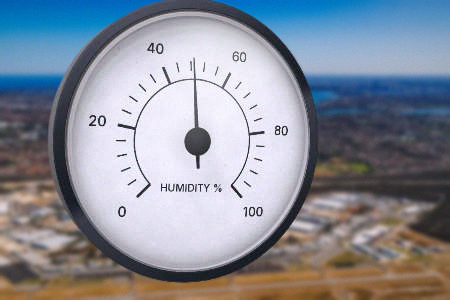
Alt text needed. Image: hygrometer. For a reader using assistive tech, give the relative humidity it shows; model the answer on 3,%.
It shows 48,%
